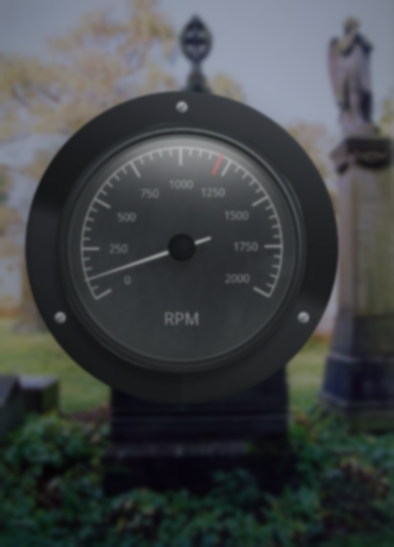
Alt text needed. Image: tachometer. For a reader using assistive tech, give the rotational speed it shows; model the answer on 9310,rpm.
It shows 100,rpm
